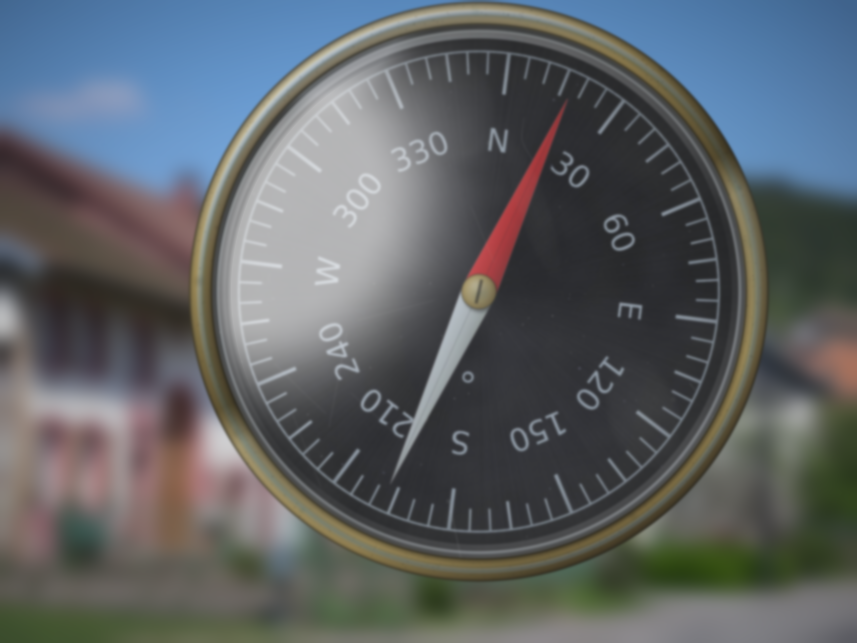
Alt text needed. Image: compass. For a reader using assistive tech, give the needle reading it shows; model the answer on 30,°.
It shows 17.5,°
